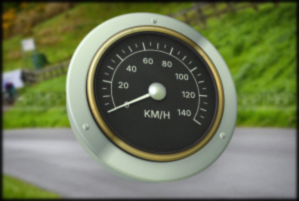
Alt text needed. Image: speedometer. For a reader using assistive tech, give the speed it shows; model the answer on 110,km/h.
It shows 0,km/h
